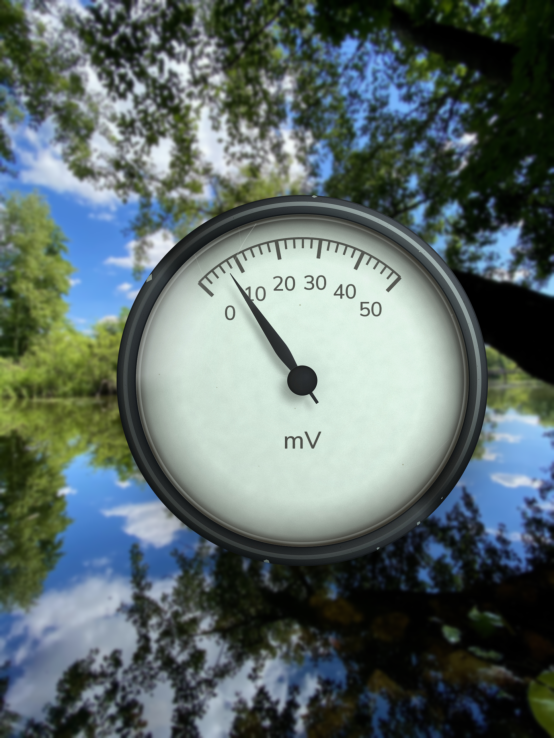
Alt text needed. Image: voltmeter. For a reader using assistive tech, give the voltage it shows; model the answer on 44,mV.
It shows 7,mV
